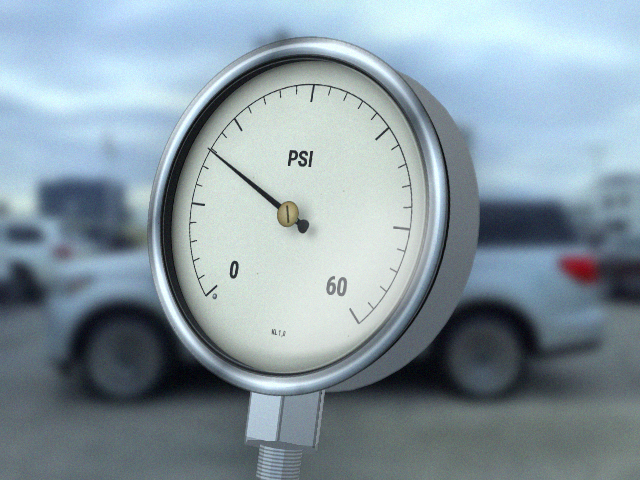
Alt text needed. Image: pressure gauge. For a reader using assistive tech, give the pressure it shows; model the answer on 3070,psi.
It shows 16,psi
